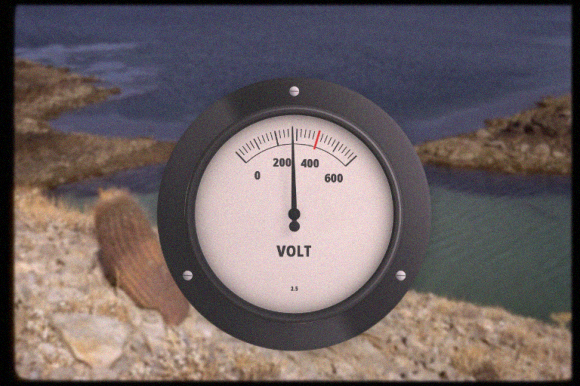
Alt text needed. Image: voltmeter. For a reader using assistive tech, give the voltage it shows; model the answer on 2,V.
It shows 280,V
